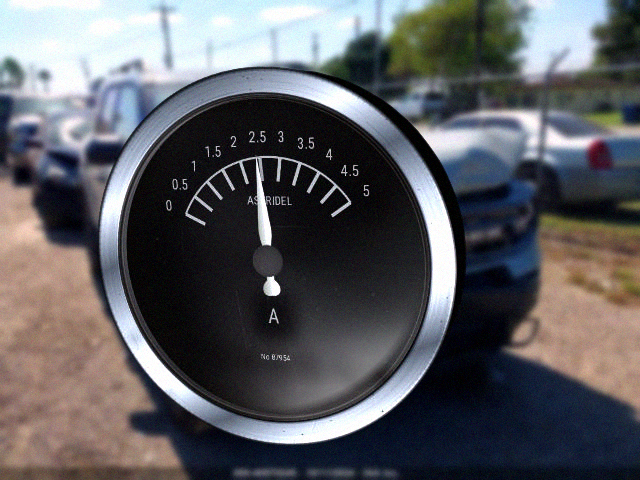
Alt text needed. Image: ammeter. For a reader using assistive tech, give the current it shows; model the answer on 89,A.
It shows 2.5,A
